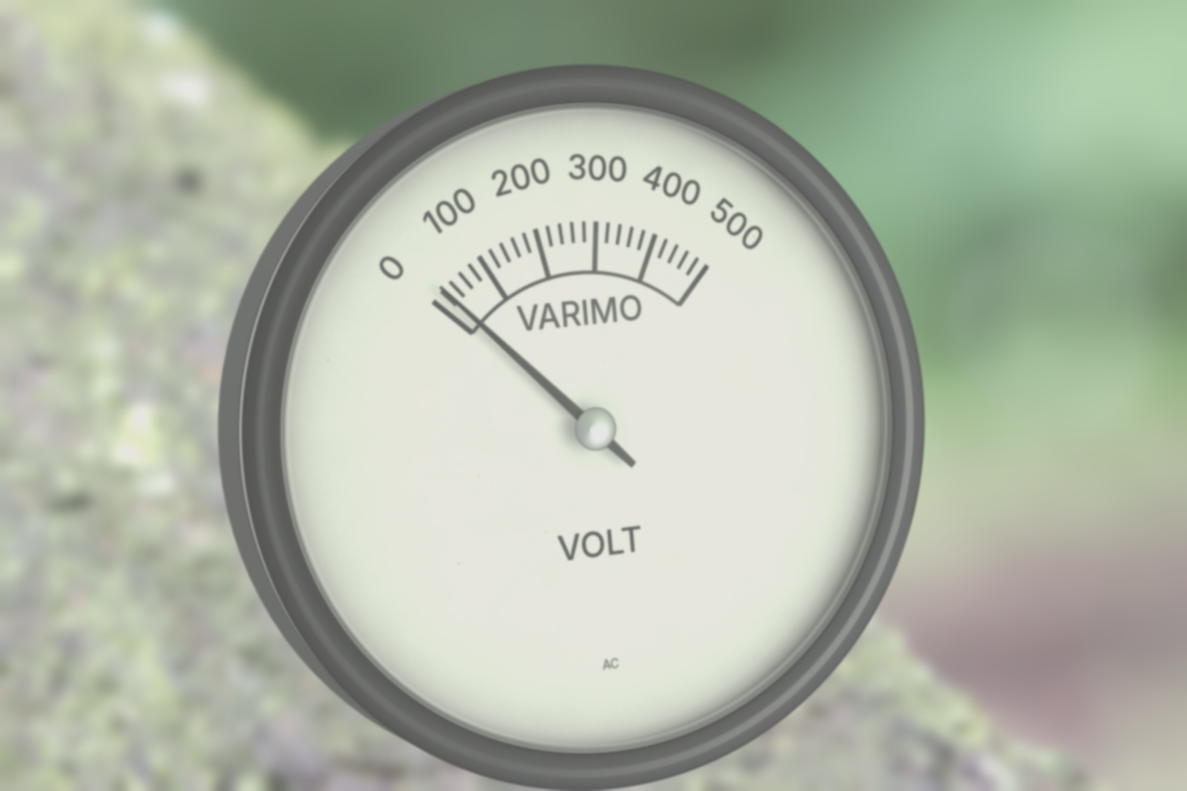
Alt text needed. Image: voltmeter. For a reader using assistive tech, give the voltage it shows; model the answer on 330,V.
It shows 20,V
